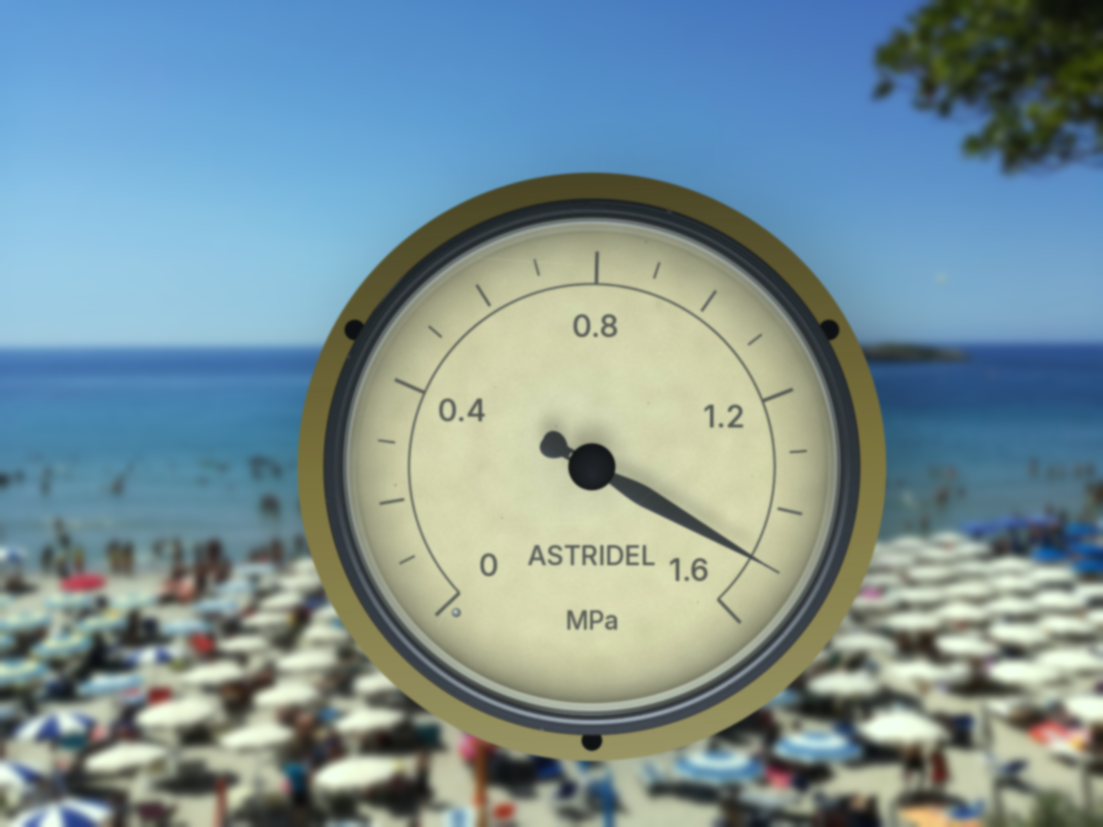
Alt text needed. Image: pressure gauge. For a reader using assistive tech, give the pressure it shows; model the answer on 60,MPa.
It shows 1.5,MPa
